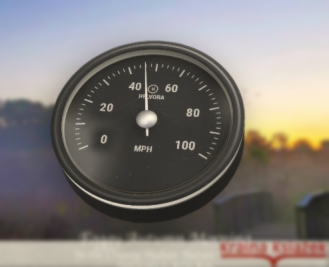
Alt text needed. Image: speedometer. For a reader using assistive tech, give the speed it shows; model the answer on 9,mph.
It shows 46,mph
